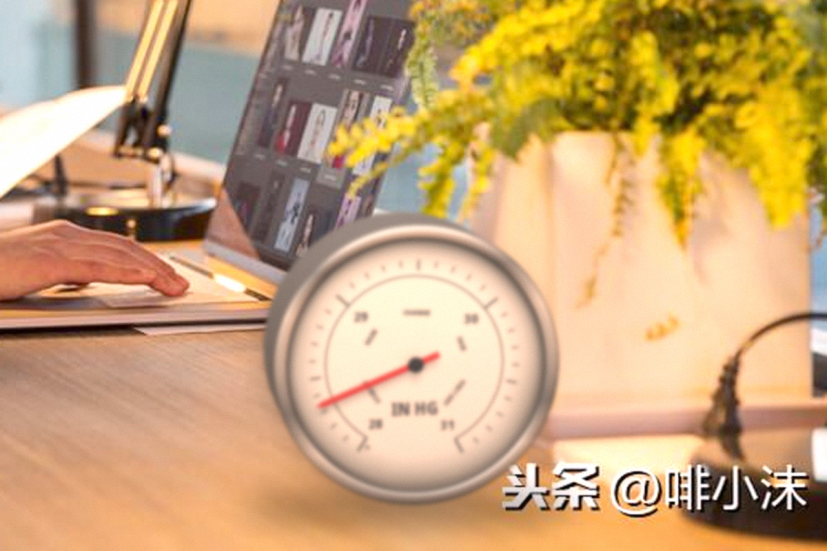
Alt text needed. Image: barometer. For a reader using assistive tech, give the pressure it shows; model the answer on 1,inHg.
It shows 28.35,inHg
